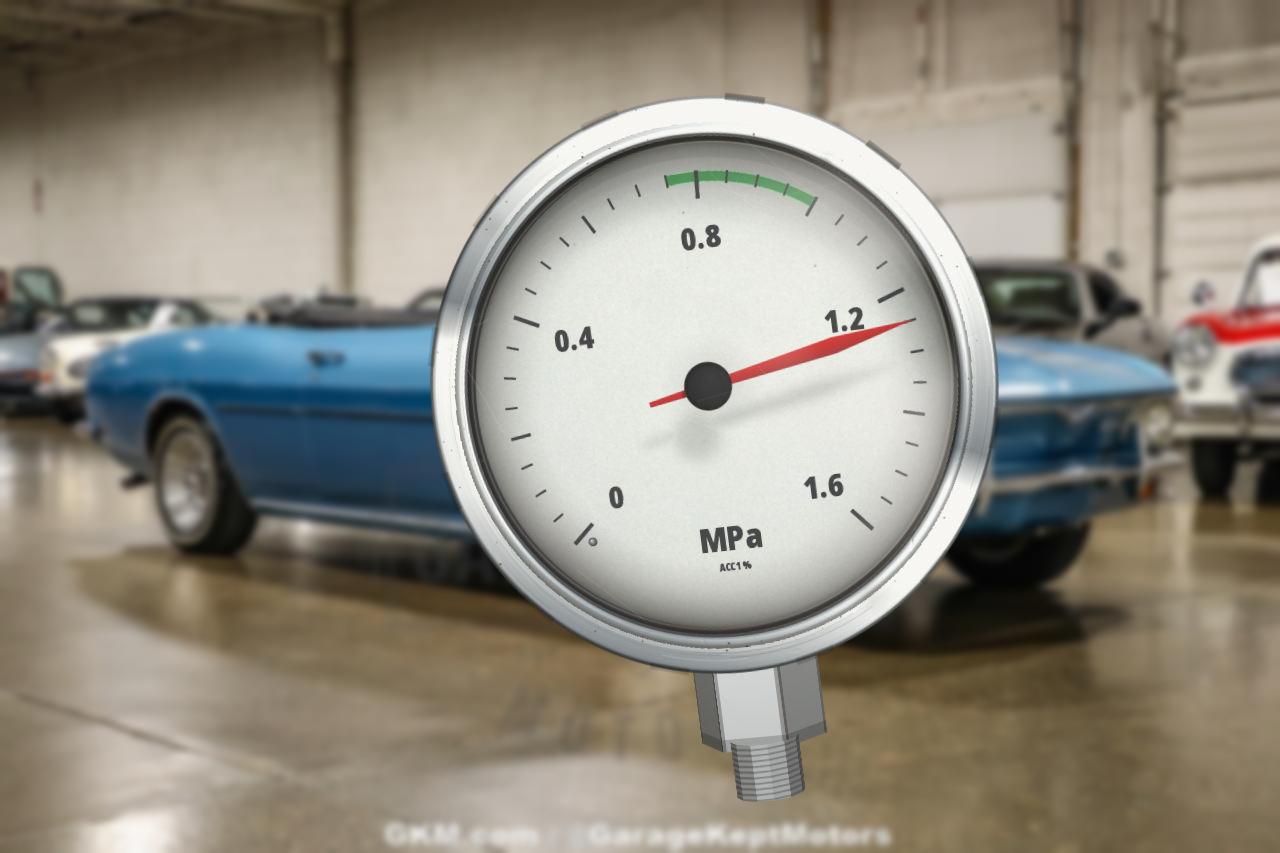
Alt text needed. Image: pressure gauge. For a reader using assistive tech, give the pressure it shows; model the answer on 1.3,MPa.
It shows 1.25,MPa
